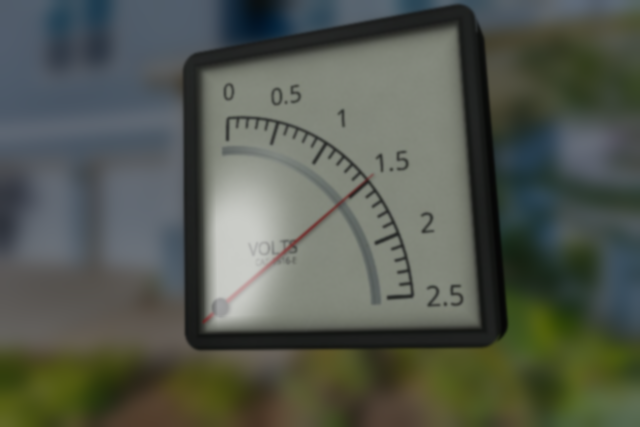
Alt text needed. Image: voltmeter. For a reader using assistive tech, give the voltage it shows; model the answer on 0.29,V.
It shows 1.5,V
